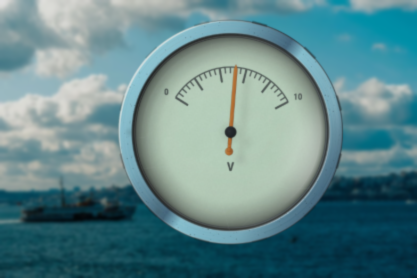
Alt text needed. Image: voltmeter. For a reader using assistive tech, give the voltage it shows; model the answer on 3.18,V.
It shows 5.2,V
